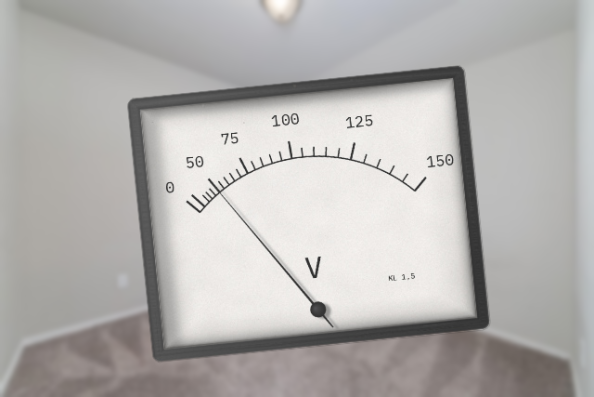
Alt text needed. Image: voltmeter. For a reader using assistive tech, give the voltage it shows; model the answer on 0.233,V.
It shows 50,V
